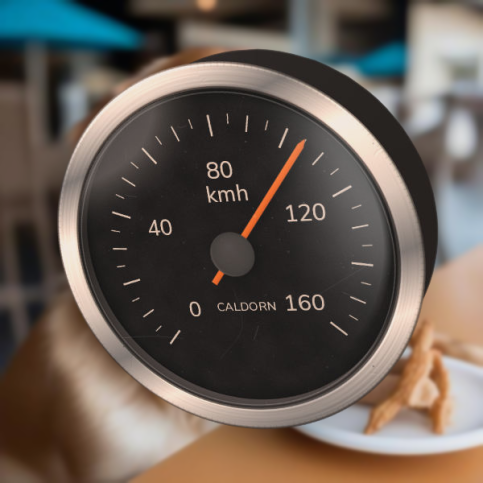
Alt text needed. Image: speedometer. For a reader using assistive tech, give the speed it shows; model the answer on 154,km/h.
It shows 105,km/h
